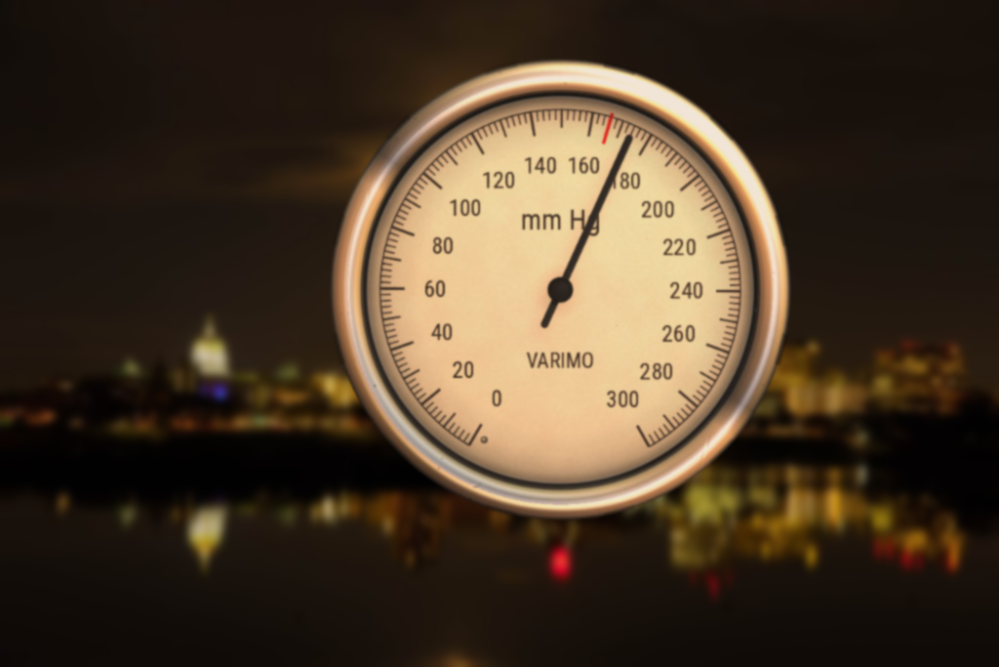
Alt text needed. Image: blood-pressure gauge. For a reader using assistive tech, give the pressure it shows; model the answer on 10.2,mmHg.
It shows 174,mmHg
